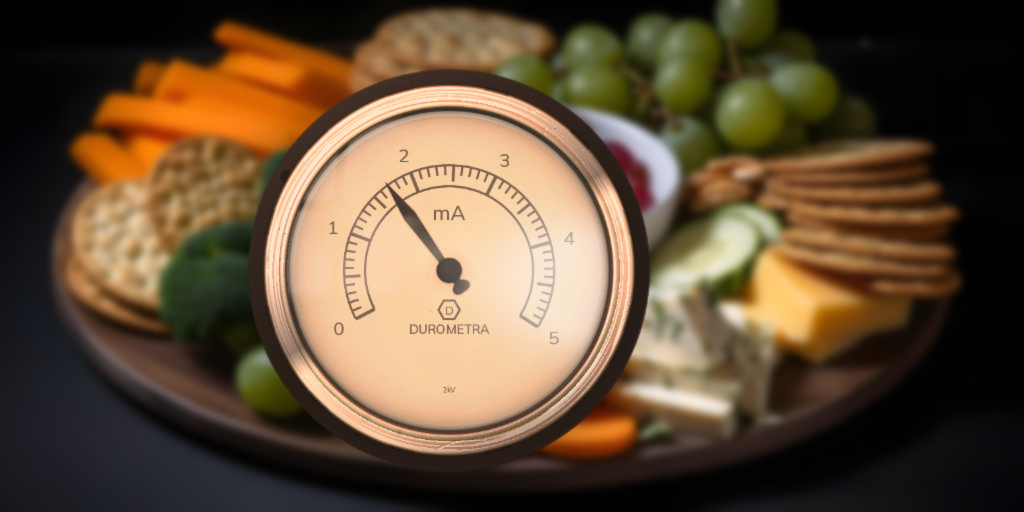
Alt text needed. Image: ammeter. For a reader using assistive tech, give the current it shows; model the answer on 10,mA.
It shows 1.7,mA
